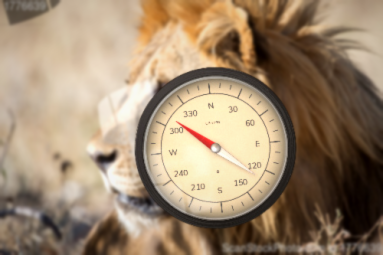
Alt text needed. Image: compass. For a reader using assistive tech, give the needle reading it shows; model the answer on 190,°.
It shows 310,°
